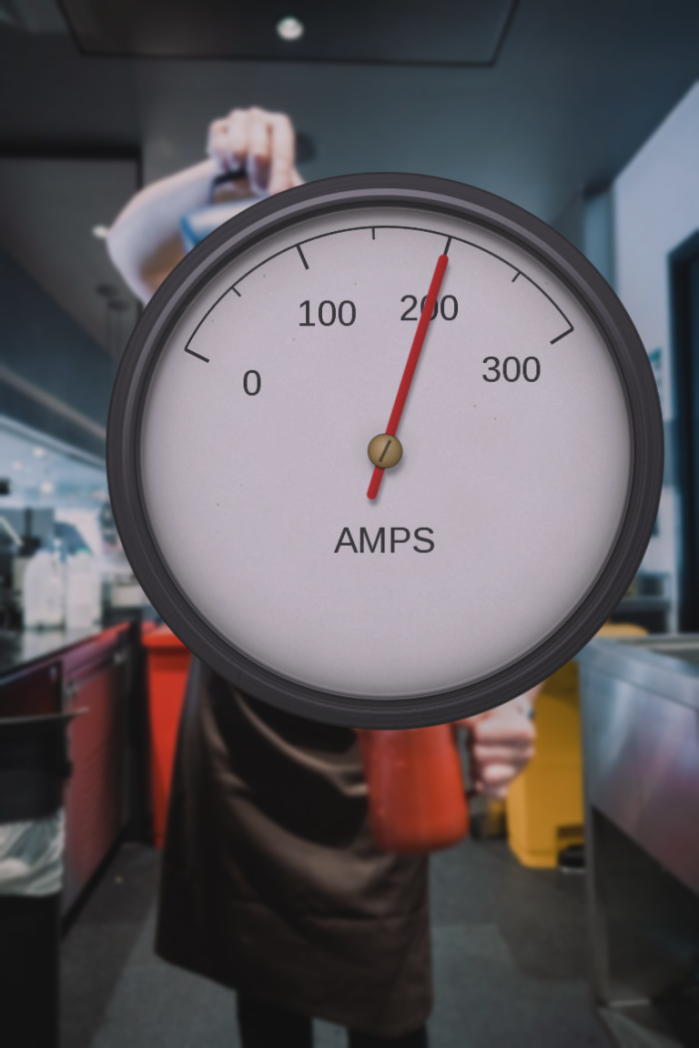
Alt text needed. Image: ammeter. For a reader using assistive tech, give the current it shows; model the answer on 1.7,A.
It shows 200,A
